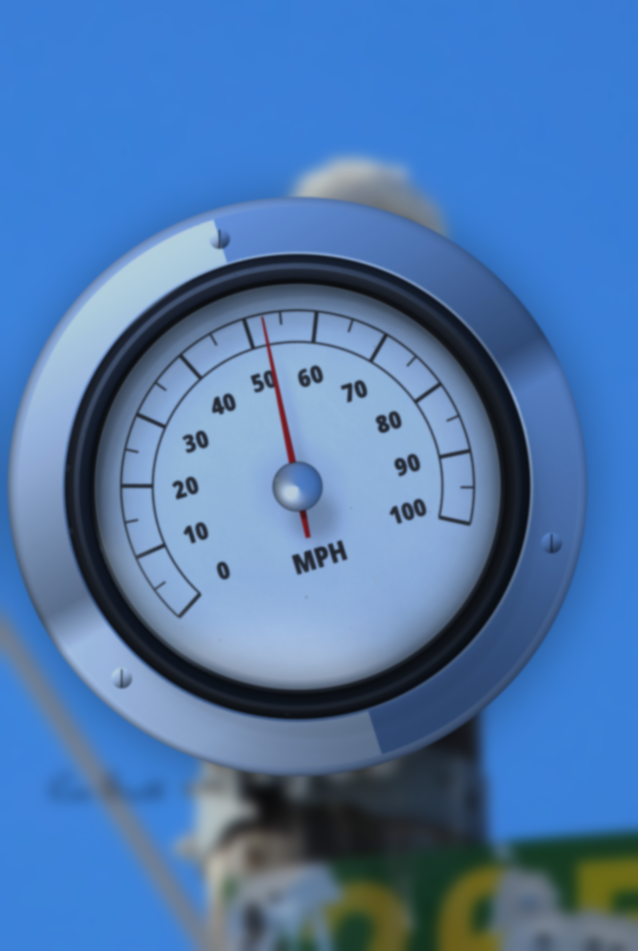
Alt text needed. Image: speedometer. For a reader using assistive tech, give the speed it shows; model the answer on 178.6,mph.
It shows 52.5,mph
